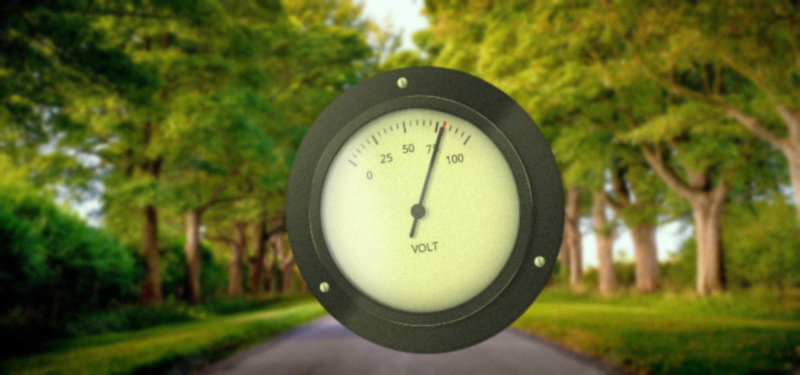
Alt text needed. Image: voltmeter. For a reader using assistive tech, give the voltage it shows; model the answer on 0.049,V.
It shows 80,V
